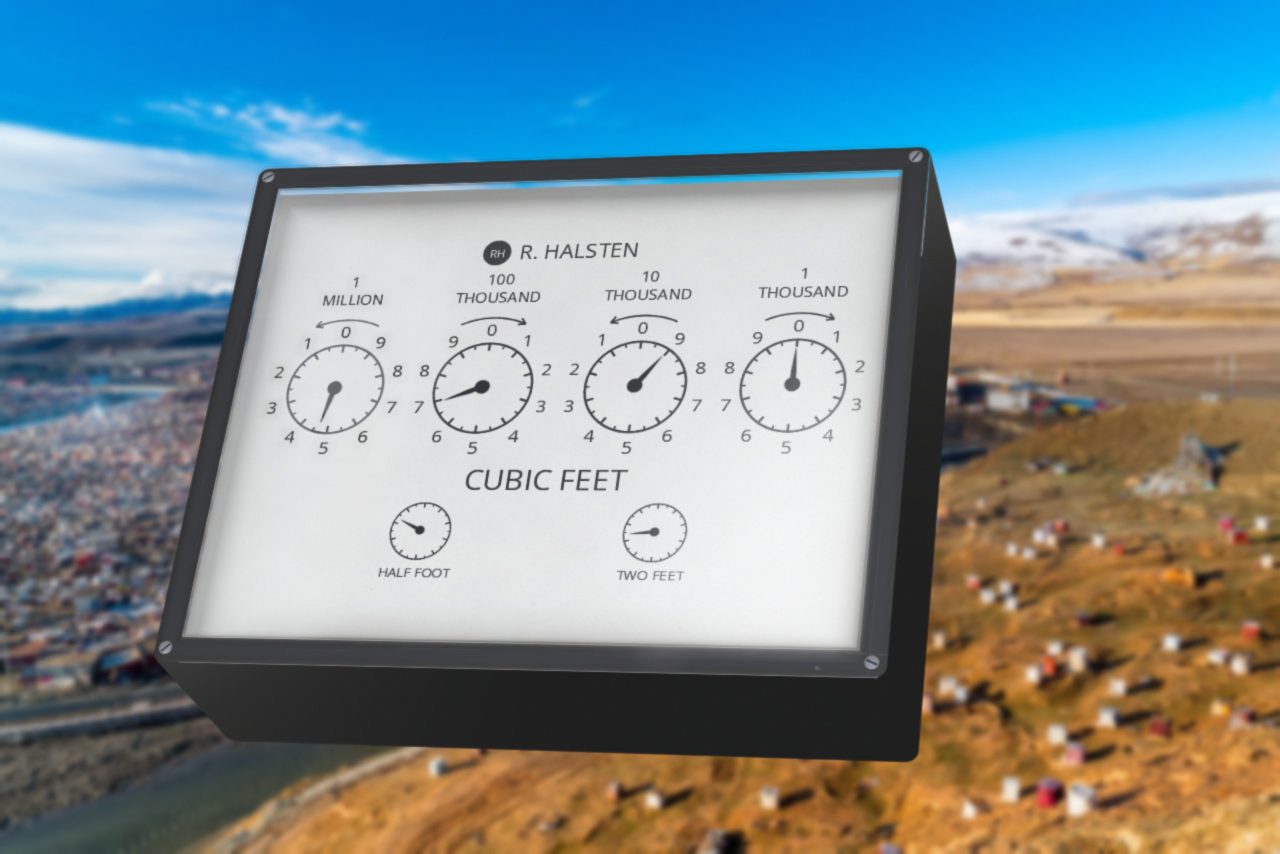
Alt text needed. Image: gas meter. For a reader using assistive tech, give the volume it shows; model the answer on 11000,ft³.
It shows 469000,ft³
